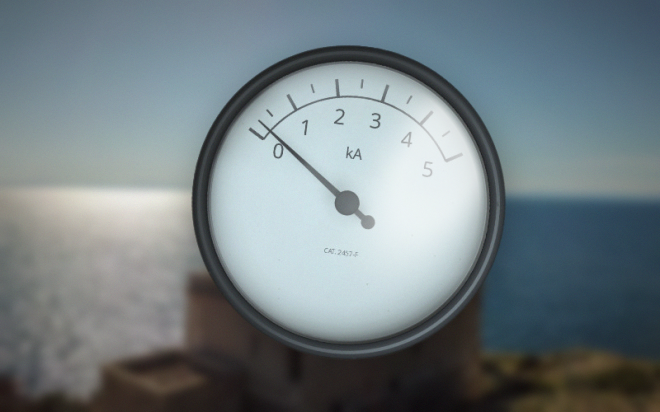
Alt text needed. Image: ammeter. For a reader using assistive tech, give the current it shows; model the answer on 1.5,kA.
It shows 0.25,kA
